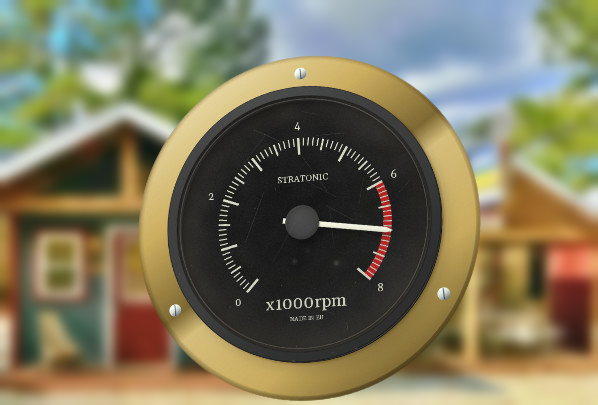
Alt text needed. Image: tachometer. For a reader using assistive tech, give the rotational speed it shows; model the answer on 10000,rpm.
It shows 7000,rpm
